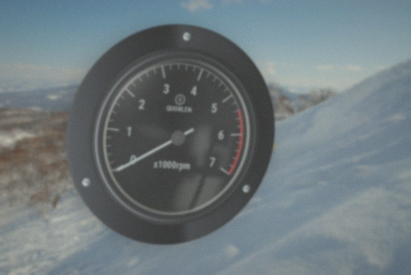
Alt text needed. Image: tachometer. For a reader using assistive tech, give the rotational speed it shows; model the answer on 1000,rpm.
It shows 0,rpm
